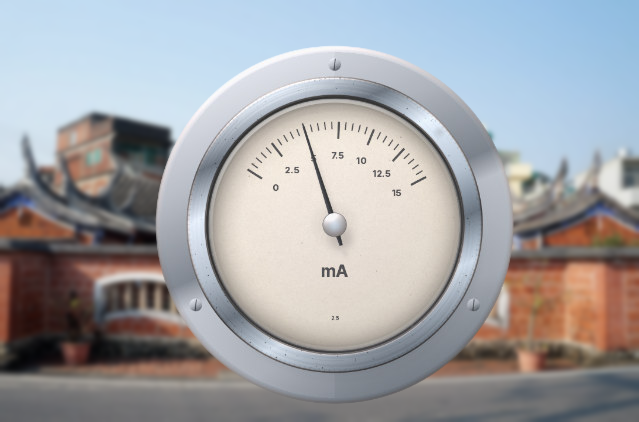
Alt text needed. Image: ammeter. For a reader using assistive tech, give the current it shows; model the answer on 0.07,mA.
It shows 5,mA
